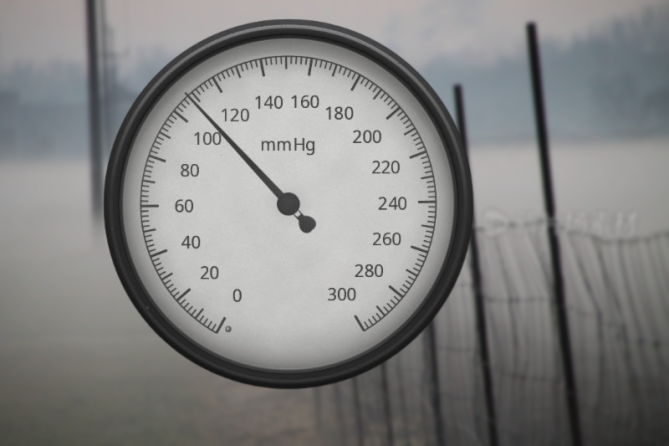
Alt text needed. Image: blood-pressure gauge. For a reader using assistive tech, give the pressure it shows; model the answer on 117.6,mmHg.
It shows 108,mmHg
